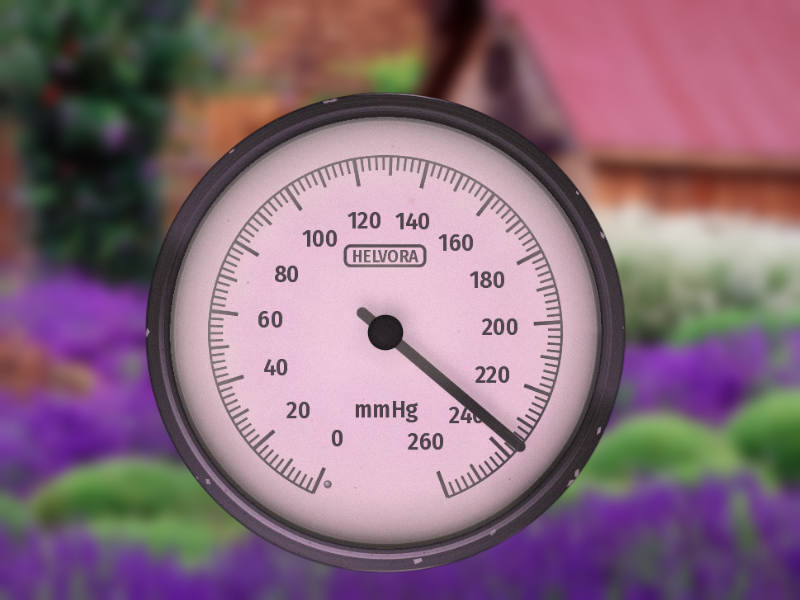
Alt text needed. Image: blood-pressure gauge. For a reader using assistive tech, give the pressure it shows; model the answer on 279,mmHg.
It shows 236,mmHg
